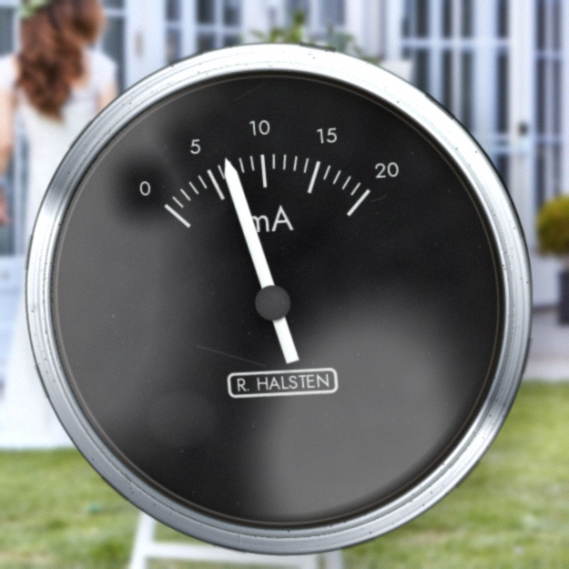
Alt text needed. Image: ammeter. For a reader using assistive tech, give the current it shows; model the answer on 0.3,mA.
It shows 7,mA
